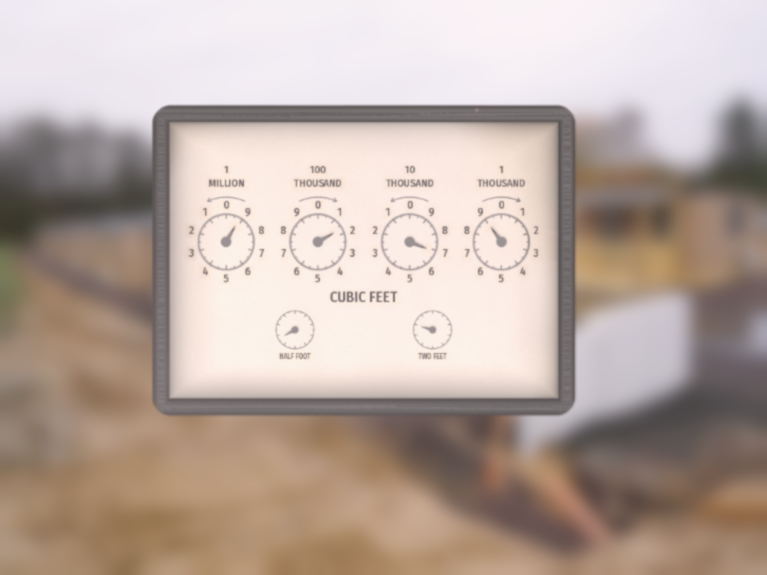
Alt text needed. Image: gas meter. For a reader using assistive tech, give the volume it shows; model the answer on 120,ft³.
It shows 916900,ft³
